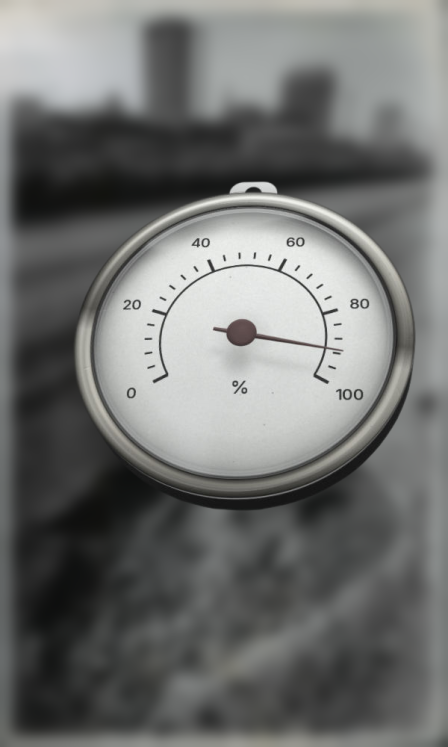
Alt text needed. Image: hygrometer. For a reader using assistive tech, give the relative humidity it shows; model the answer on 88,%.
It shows 92,%
